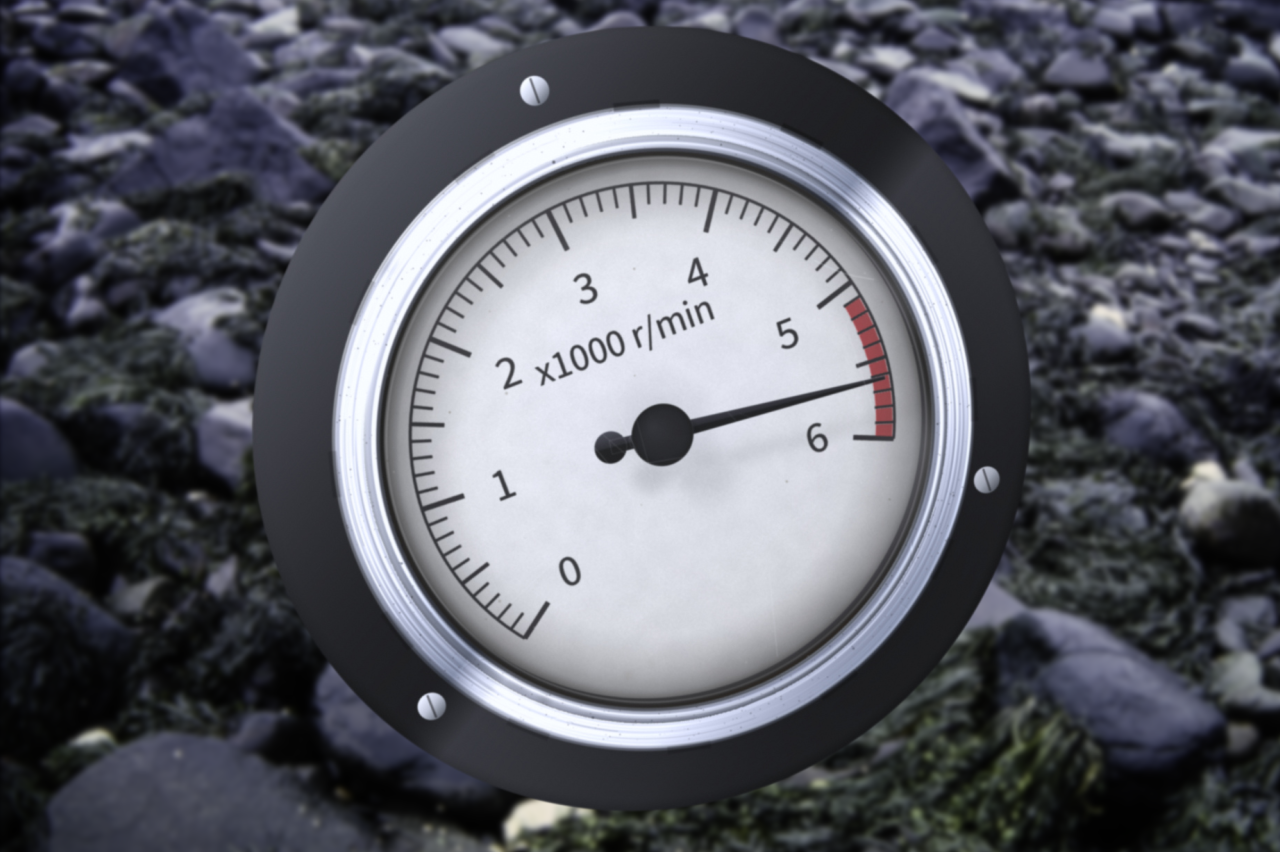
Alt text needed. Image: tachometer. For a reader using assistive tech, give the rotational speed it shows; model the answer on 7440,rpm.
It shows 5600,rpm
